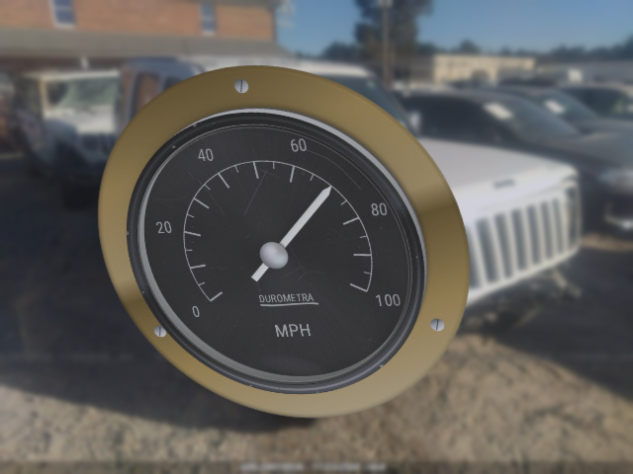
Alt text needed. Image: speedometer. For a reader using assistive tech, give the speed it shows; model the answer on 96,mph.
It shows 70,mph
